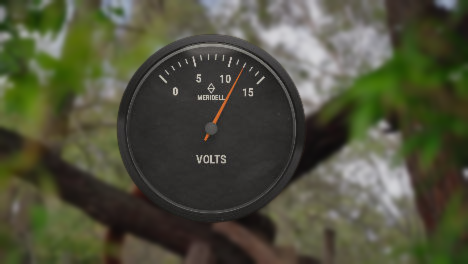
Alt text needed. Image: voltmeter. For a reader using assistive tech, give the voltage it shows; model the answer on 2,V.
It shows 12,V
